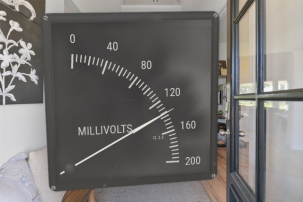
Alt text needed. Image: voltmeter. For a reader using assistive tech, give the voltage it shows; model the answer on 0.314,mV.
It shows 135,mV
